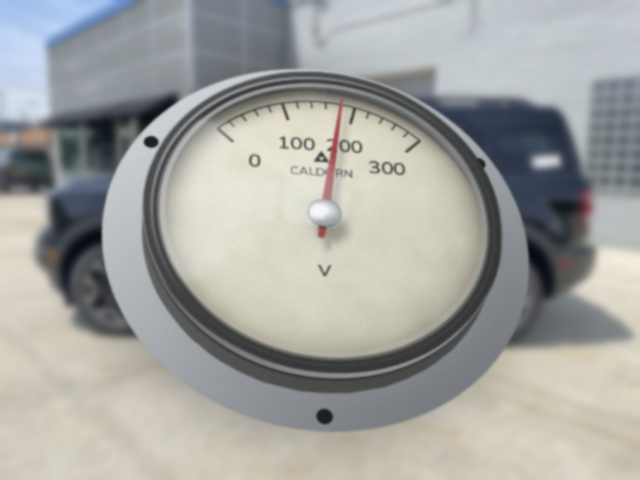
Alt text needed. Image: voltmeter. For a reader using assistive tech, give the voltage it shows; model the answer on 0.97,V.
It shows 180,V
